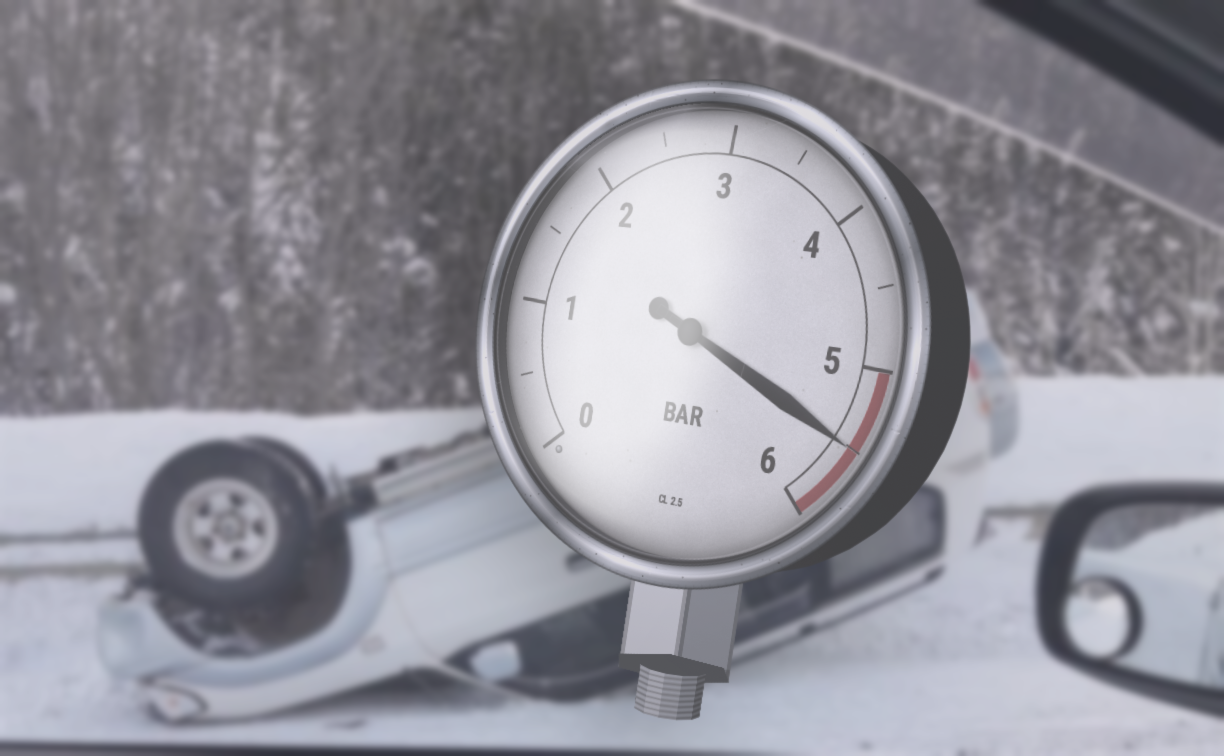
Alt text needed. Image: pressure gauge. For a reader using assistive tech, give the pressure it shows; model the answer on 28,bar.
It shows 5.5,bar
